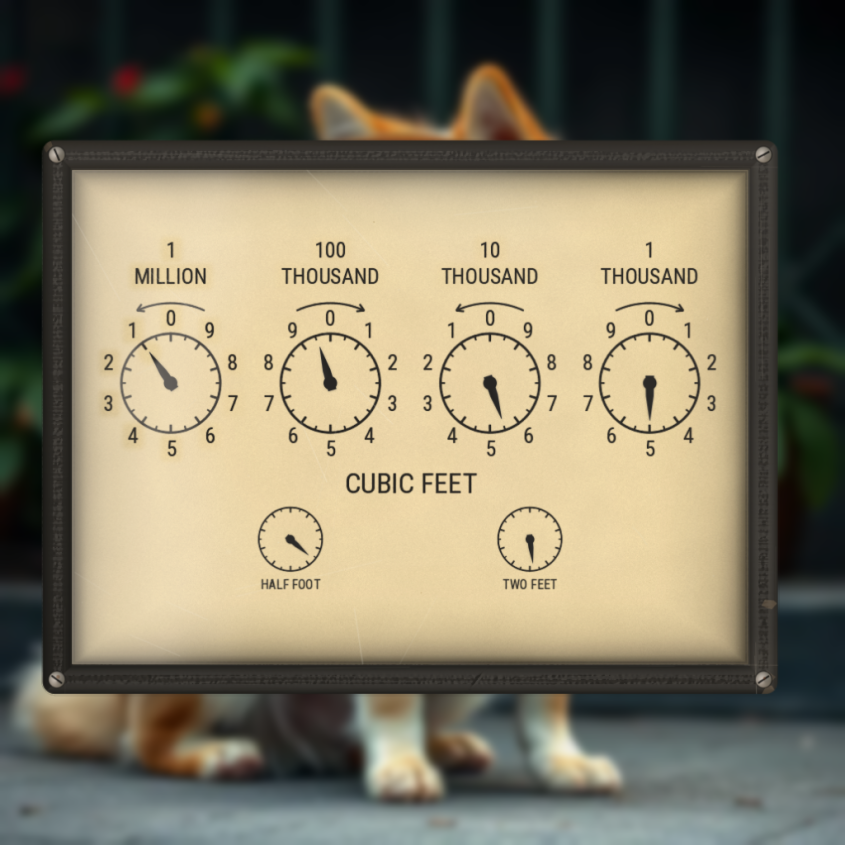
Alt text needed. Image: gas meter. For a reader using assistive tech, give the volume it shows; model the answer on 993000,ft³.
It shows 95500,ft³
